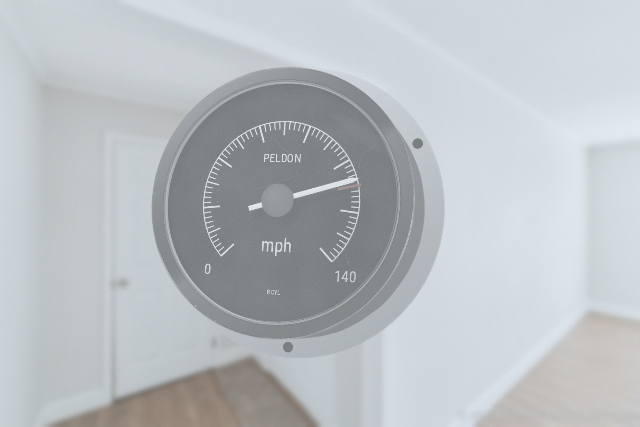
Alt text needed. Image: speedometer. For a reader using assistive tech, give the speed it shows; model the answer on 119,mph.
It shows 108,mph
